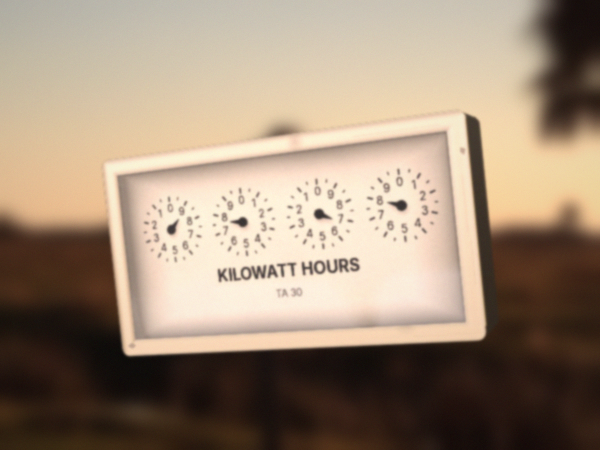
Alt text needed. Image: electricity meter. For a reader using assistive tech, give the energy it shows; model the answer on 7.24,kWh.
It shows 8768,kWh
